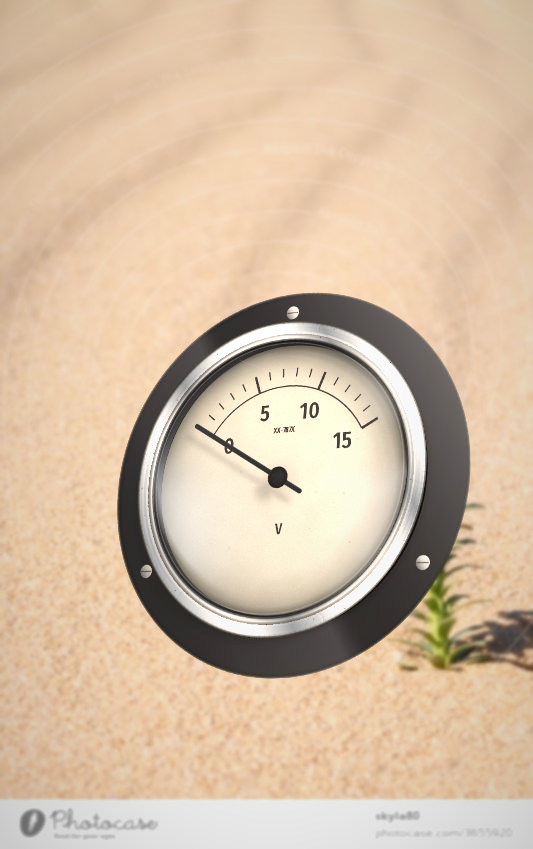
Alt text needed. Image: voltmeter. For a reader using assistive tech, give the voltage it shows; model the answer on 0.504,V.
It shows 0,V
